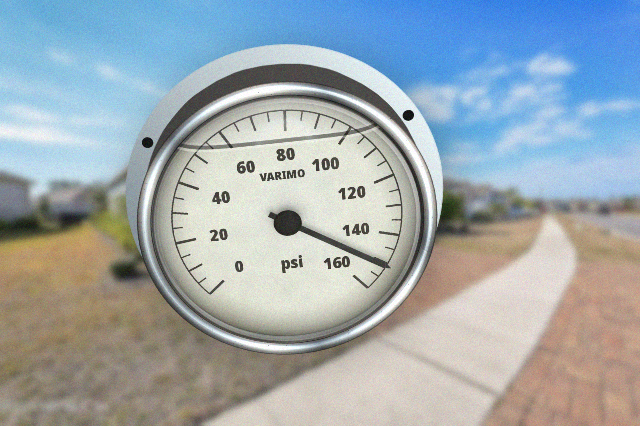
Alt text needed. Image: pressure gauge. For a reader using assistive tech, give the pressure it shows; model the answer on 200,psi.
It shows 150,psi
